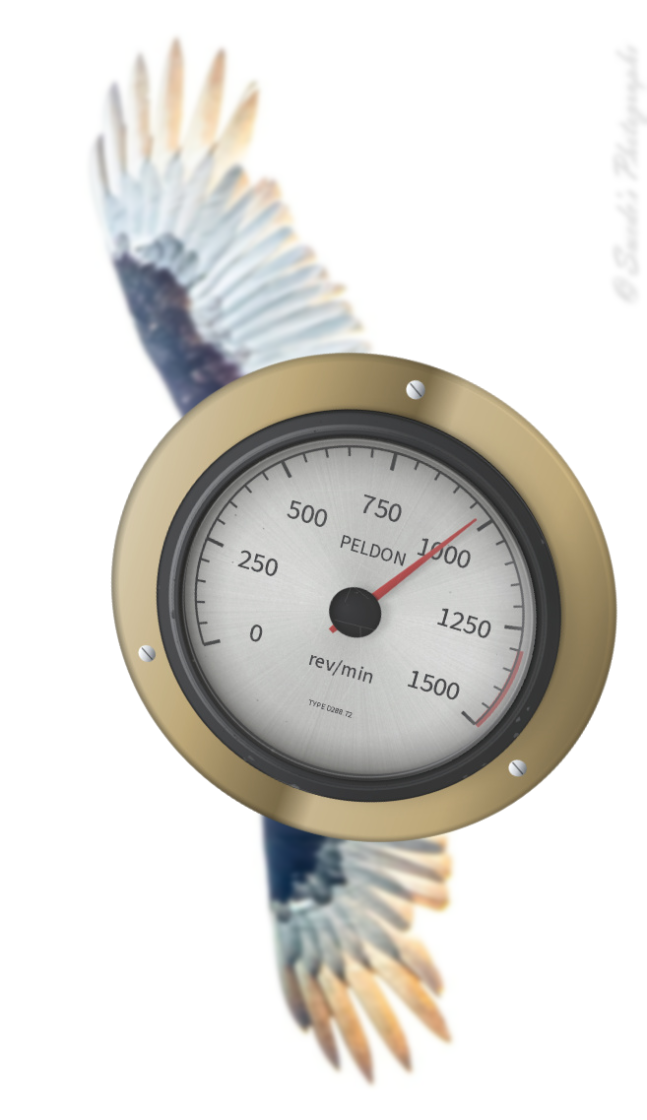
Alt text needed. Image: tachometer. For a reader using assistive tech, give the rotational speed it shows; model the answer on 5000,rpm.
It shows 975,rpm
